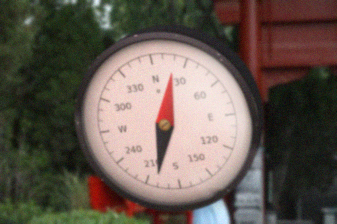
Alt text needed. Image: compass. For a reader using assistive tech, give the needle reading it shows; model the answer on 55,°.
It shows 20,°
